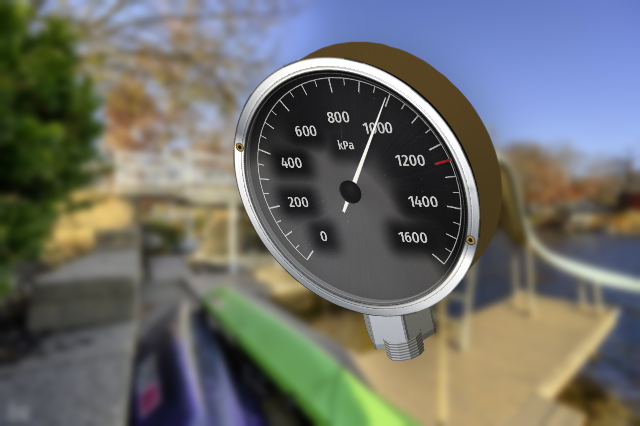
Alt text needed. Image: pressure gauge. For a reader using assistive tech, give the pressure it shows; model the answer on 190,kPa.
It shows 1000,kPa
